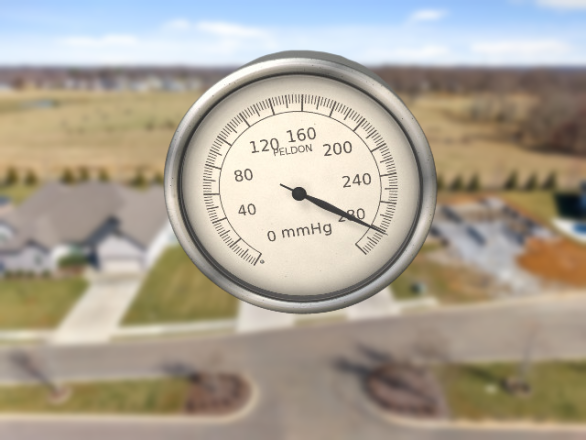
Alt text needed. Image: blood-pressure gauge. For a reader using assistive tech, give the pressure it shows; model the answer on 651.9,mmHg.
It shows 280,mmHg
